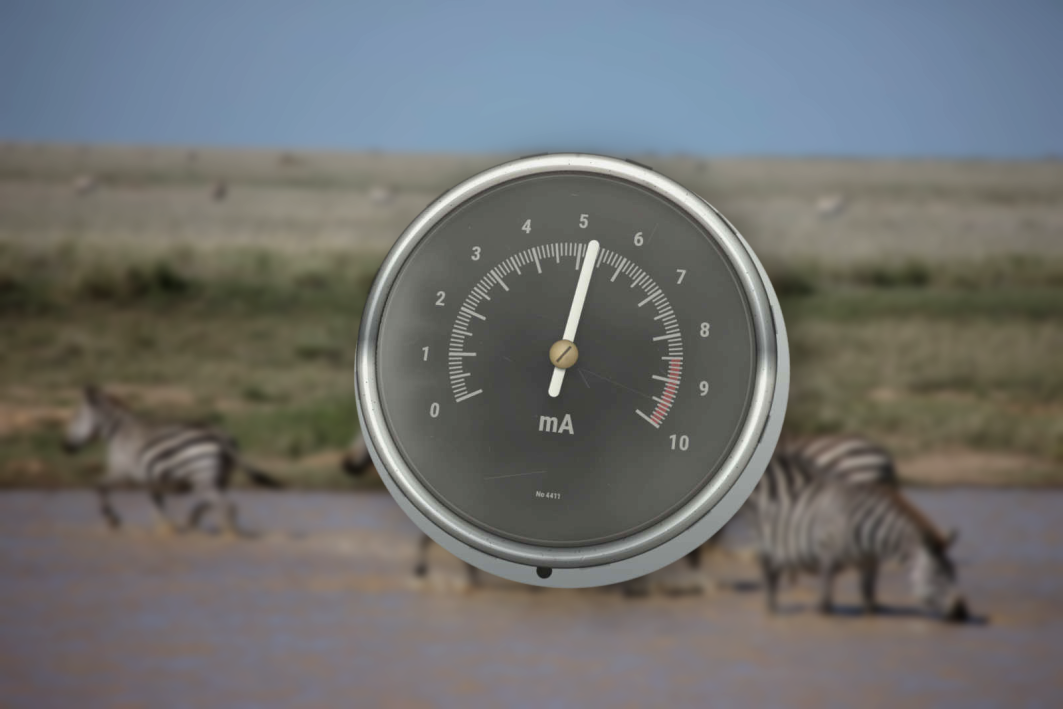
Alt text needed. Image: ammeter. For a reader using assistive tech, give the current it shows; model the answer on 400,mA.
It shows 5.3,mA
